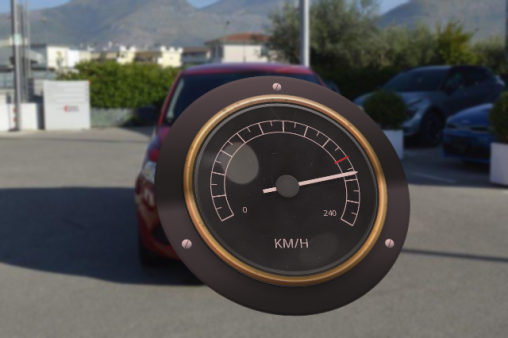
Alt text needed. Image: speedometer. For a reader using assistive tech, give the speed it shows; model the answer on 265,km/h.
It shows 195,km/h
